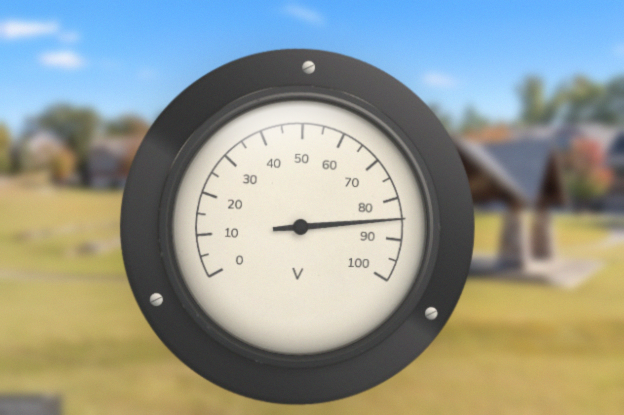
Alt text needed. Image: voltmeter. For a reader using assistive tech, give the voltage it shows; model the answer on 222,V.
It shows 85,V
